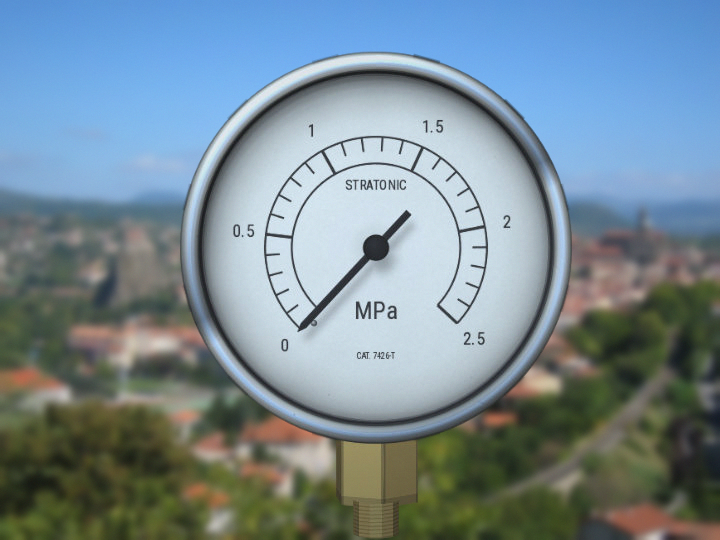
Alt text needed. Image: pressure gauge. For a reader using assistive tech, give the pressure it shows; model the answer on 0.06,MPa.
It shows 0,MPa
